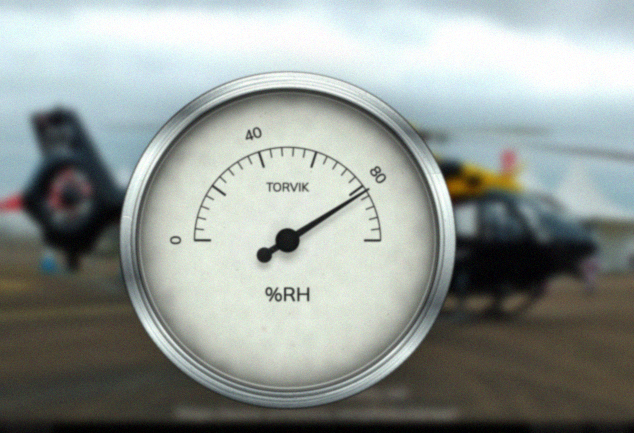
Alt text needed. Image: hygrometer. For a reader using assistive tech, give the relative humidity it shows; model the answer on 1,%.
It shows 82,%
